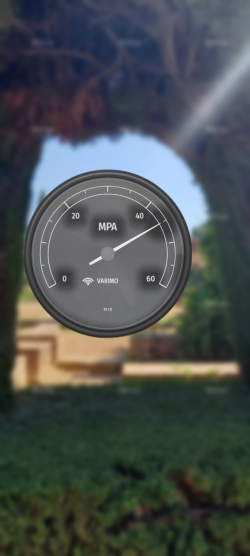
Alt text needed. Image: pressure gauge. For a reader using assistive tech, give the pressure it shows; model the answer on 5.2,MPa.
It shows 45,MPa
